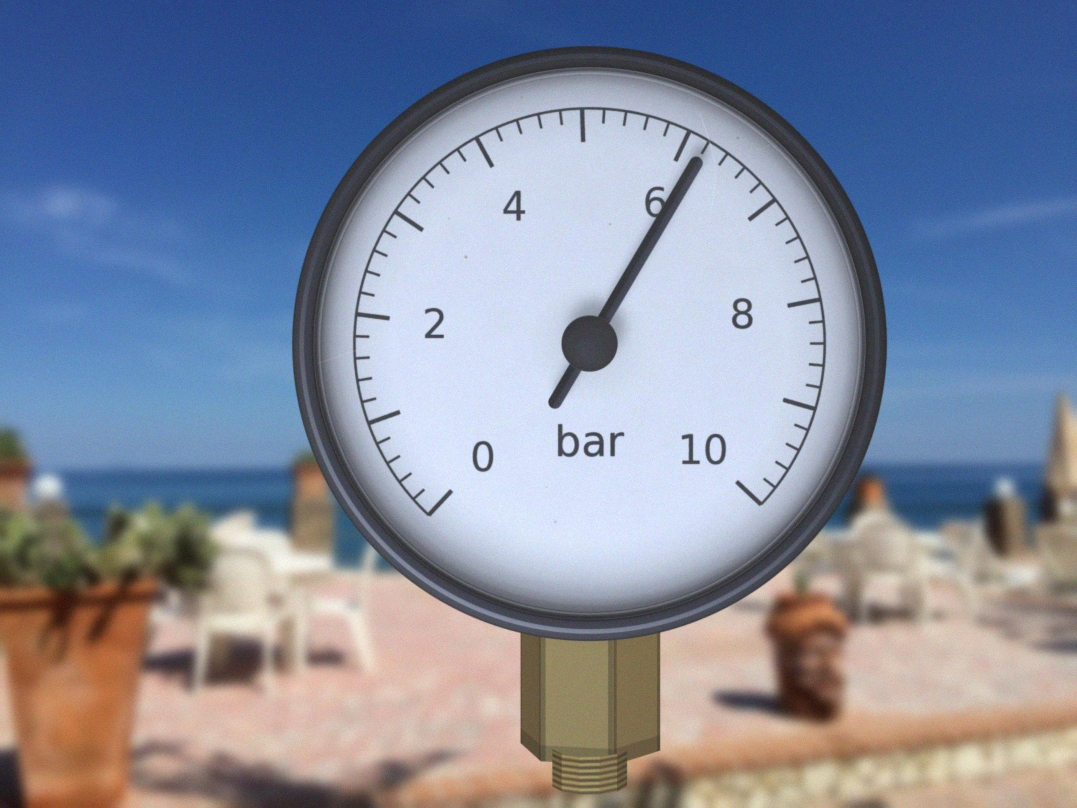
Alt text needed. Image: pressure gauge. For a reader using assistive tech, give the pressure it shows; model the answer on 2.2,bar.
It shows 6.2,bar
